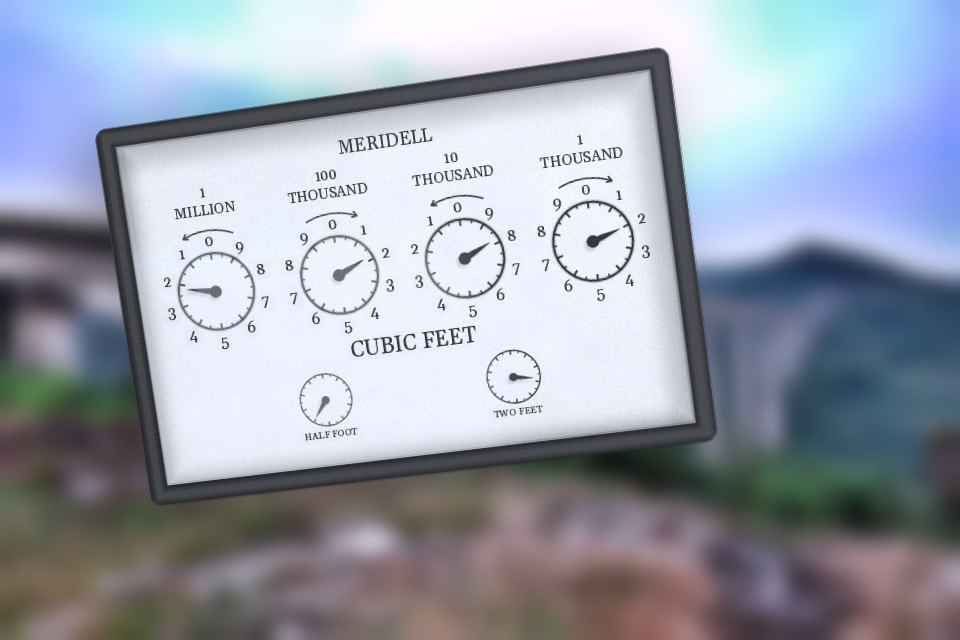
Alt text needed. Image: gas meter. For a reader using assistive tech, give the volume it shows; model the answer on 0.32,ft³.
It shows 218200,ft³
